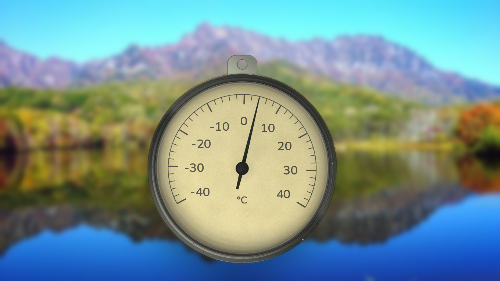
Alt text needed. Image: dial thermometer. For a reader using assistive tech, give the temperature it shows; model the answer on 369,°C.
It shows 4,°C
